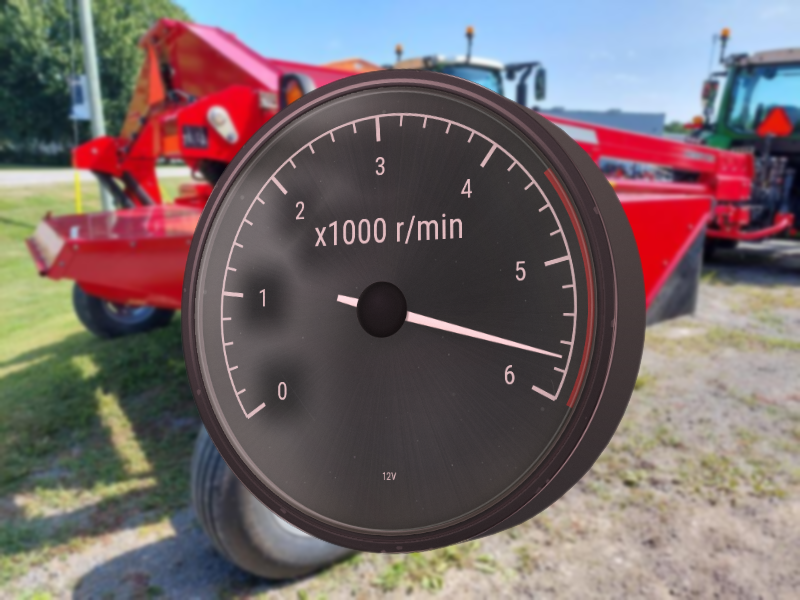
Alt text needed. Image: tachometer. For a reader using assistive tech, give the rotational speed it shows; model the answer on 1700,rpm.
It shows 5700,rpm
